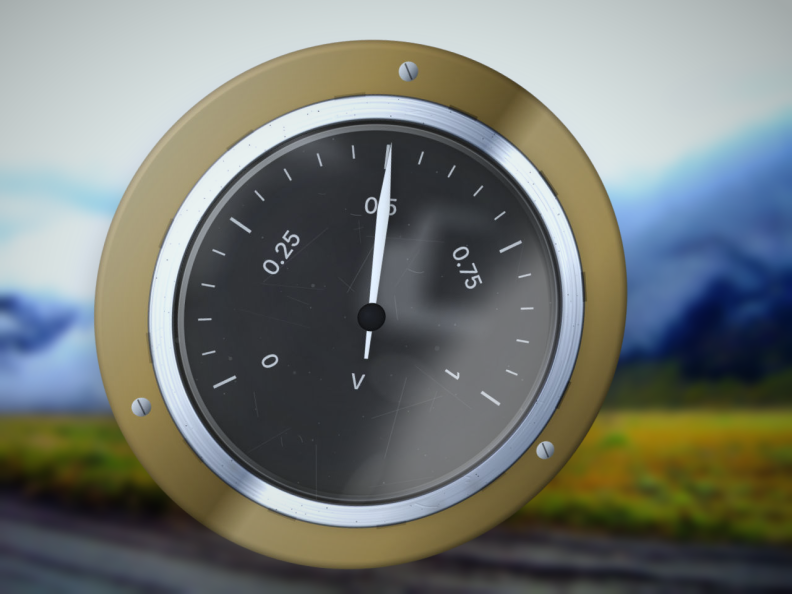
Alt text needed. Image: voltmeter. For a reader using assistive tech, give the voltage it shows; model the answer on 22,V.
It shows 0.5,V
